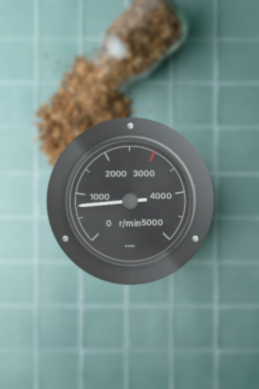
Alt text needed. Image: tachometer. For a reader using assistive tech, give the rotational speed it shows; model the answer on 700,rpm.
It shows 750,rpm
